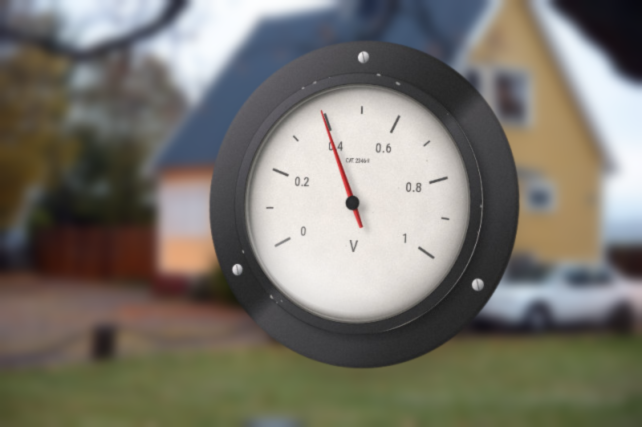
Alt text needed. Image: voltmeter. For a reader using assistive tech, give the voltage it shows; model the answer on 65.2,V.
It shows 0.4,V
